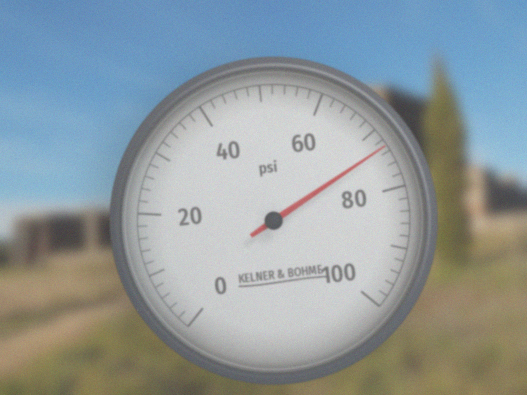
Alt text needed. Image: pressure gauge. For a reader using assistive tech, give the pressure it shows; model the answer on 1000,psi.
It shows 73,psi
